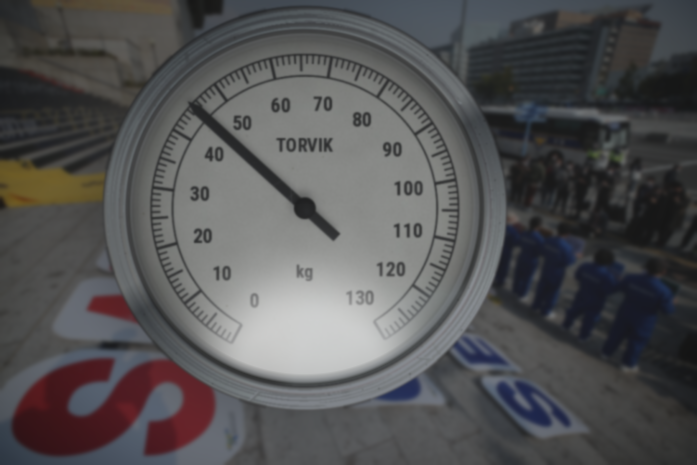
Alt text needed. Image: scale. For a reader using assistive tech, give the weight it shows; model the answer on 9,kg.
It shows 45,kg
